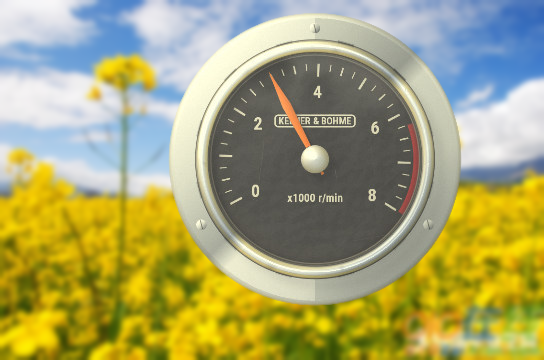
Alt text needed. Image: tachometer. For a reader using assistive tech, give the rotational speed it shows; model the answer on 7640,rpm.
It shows 3000,rpm
